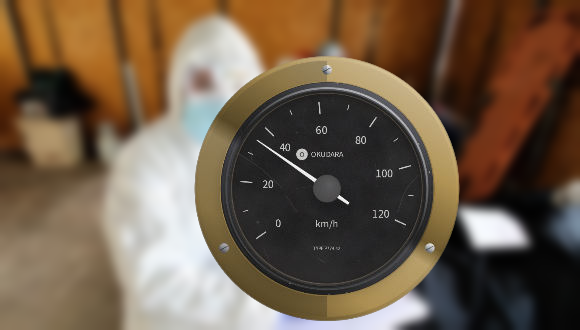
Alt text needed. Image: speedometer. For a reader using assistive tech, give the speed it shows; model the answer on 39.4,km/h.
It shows 35,km/h
